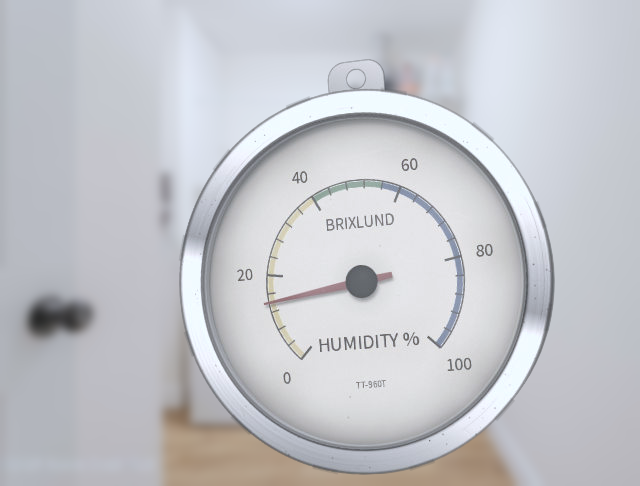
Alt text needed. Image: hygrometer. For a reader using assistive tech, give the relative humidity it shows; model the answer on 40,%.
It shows 14,%
